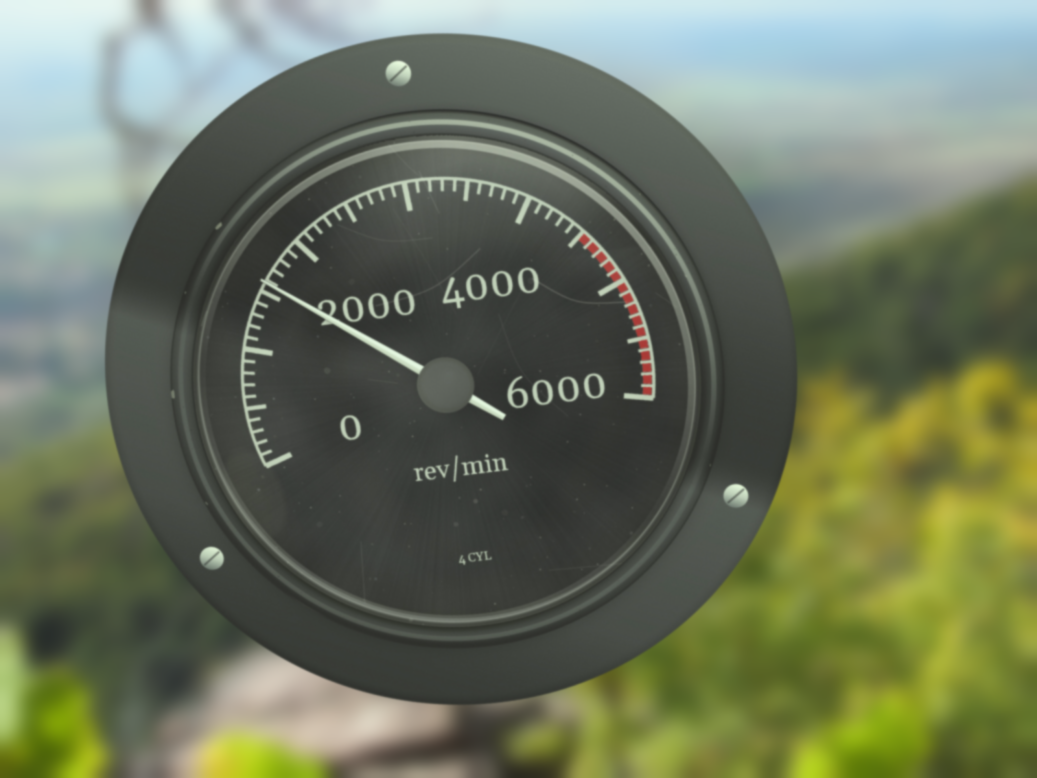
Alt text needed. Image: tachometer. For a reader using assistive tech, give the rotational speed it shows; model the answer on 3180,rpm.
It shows 1600,rpm
